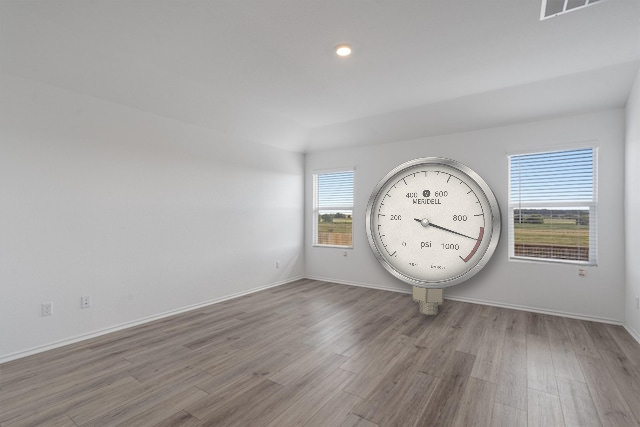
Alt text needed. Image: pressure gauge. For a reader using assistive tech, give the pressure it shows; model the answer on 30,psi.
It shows 900,psi
